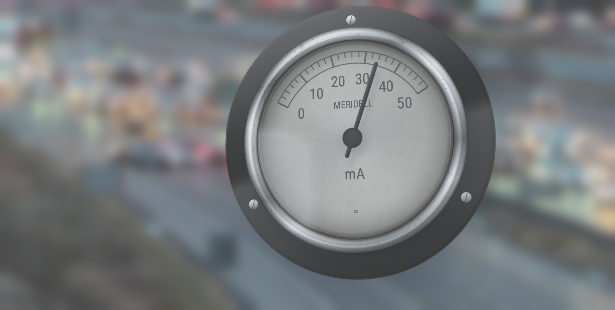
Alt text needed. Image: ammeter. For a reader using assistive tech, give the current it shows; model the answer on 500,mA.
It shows 34,mA
